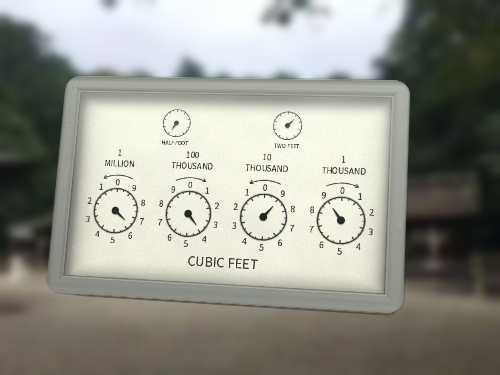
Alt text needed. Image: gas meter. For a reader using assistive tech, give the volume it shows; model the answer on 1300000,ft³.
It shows 638900,ft³
